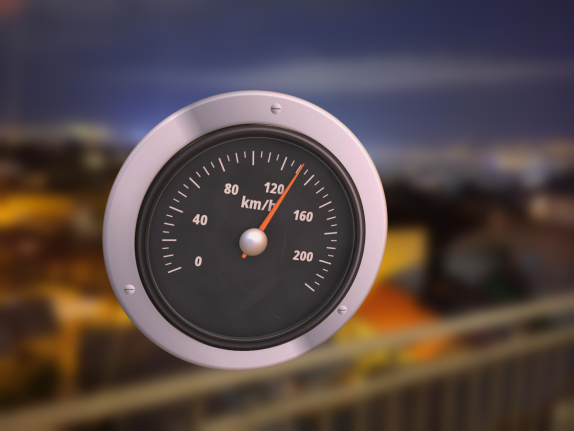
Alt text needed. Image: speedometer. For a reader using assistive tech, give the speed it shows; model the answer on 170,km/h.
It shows 130,km/h
